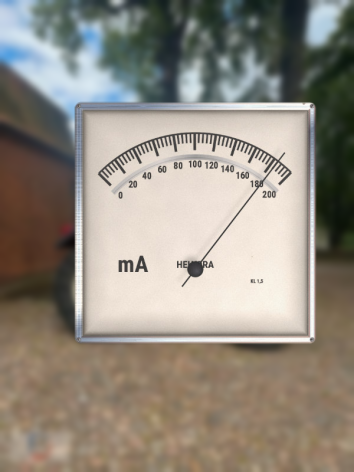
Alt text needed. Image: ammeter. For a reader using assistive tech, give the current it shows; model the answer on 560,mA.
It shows 184,mA
